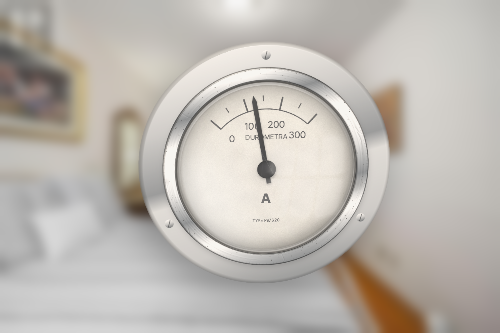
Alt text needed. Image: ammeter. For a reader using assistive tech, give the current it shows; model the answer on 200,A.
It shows 125,A
